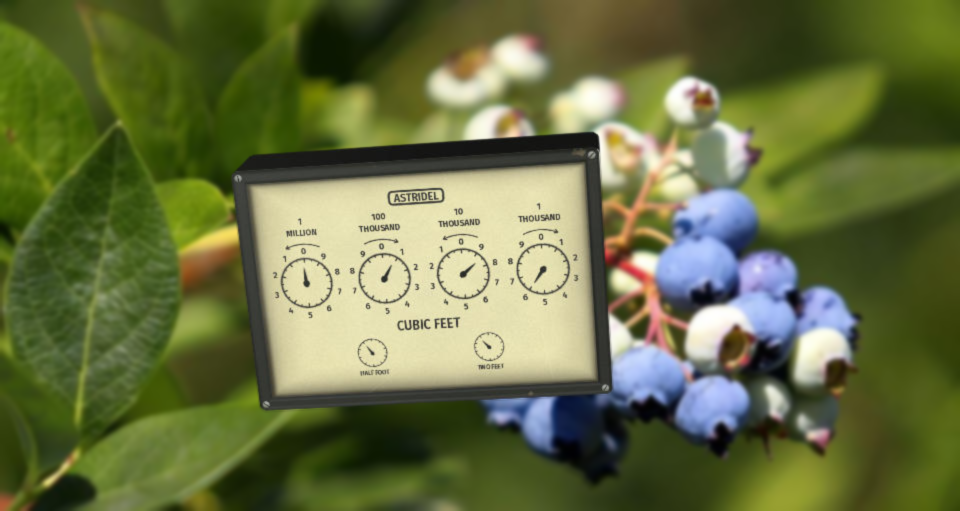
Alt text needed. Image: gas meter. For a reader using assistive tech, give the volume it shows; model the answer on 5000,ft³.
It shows 8600,ft³
